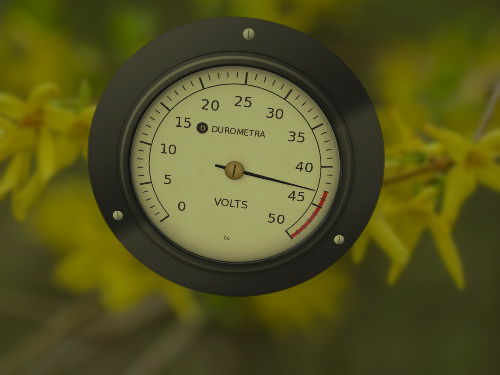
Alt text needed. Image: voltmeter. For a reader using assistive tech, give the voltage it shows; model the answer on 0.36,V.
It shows 43,V
